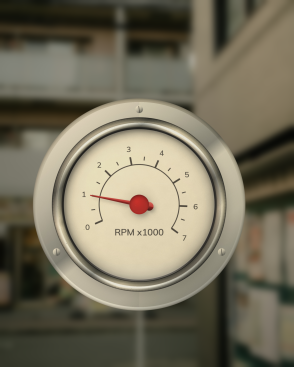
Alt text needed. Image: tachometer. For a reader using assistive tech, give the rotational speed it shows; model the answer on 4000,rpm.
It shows 1000,rpm
